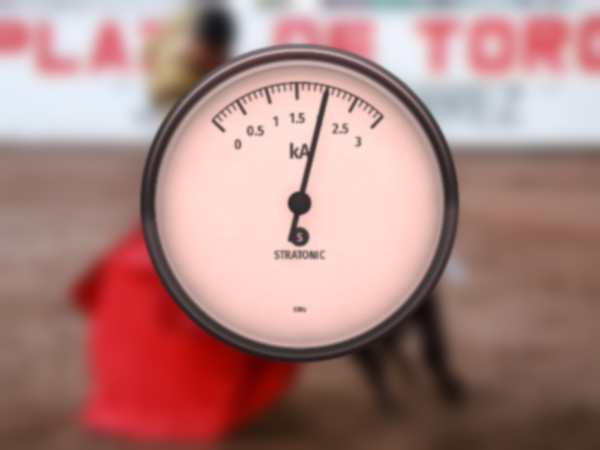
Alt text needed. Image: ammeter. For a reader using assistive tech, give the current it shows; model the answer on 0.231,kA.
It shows 2,kA
